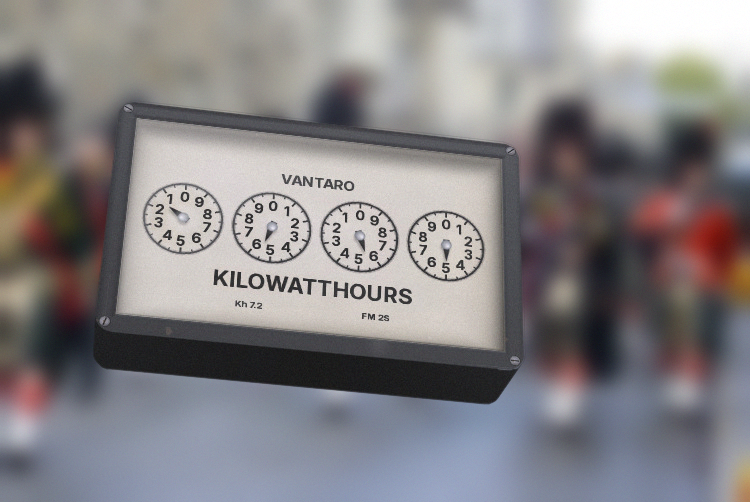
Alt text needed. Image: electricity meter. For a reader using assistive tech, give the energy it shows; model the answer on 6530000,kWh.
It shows 1555,kWh
